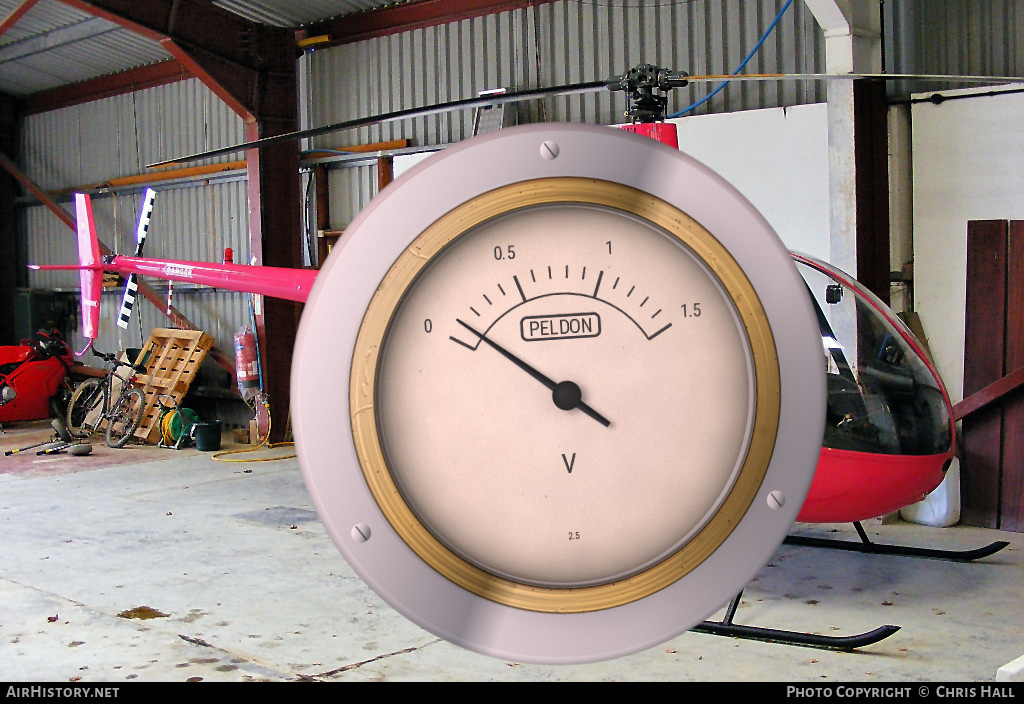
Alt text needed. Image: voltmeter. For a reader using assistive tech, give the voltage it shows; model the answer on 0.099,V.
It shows 0.1,V
